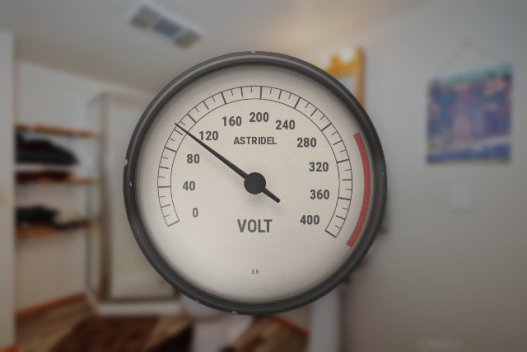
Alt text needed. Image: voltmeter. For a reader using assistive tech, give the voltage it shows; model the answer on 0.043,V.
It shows 105,V
